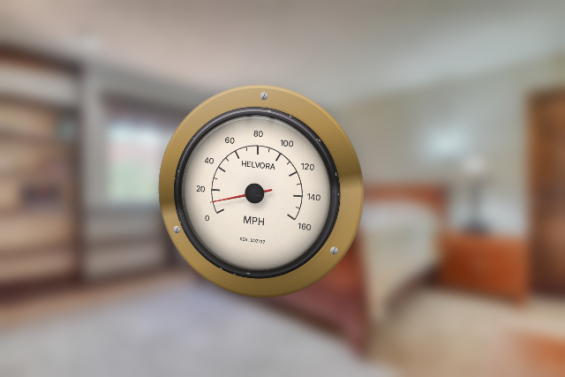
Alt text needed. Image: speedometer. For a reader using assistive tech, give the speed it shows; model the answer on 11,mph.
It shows 10,mph
